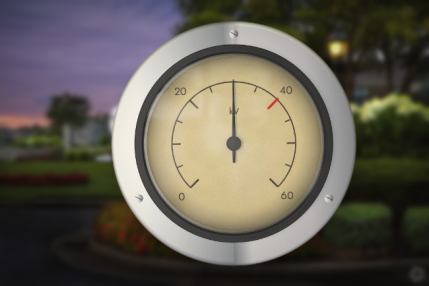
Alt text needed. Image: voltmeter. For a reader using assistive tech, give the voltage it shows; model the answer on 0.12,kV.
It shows 30,kV
